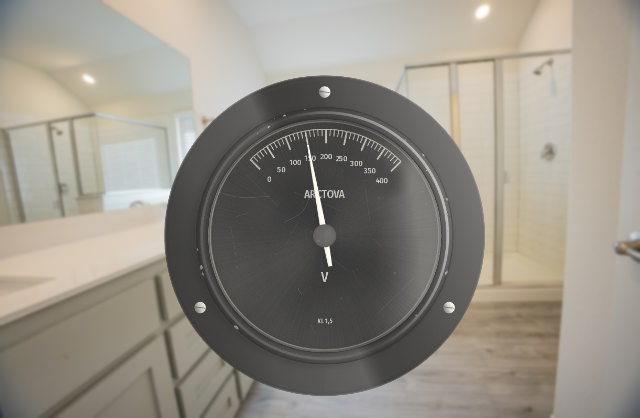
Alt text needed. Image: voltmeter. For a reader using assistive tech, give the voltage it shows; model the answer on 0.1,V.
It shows 150,V
